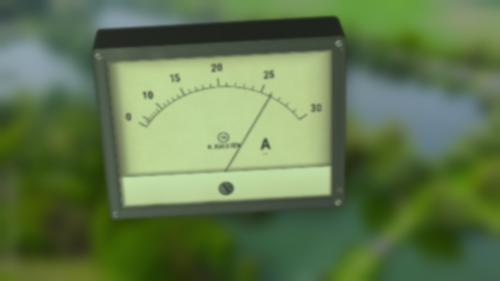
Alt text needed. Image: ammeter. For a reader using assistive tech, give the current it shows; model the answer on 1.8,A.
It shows 26,A
